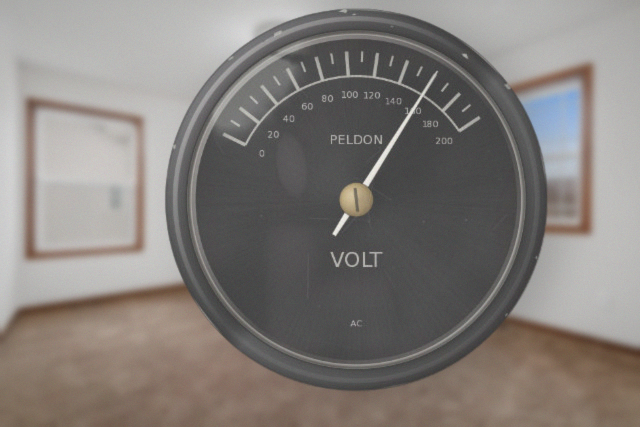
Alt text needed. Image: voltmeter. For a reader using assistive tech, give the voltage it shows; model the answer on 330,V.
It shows 160,V
